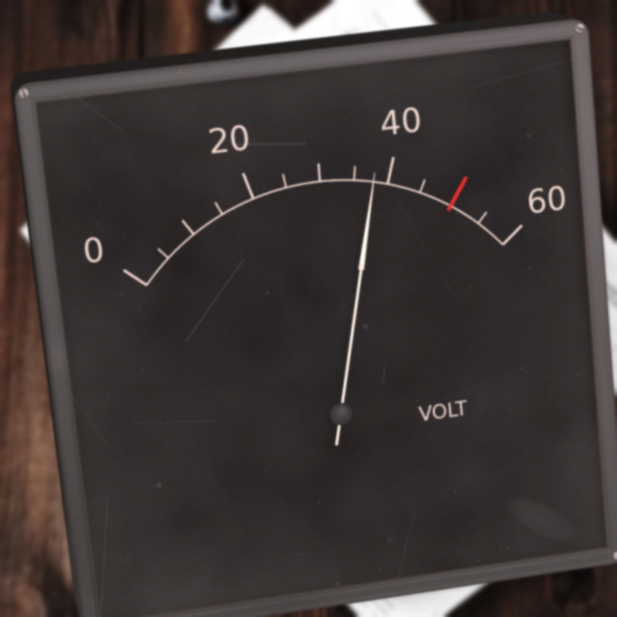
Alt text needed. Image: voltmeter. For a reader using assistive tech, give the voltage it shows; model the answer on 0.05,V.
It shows 37.5,V
